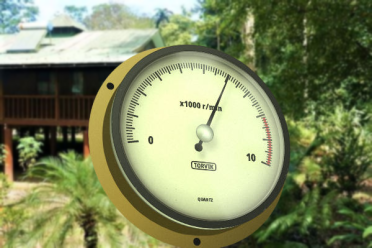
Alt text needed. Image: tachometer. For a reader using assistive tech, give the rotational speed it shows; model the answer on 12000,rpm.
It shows 6000,rpm
